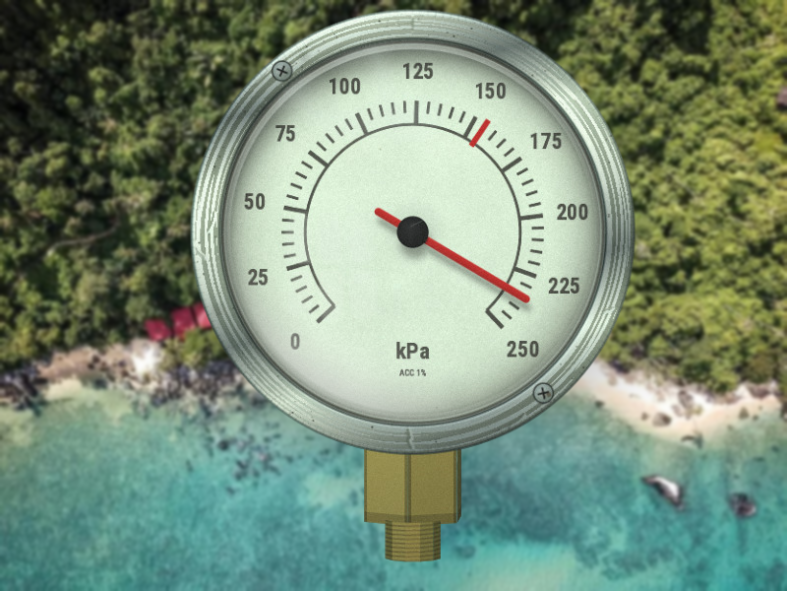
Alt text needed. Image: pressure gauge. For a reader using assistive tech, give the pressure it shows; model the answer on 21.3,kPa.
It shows 235,kPa
